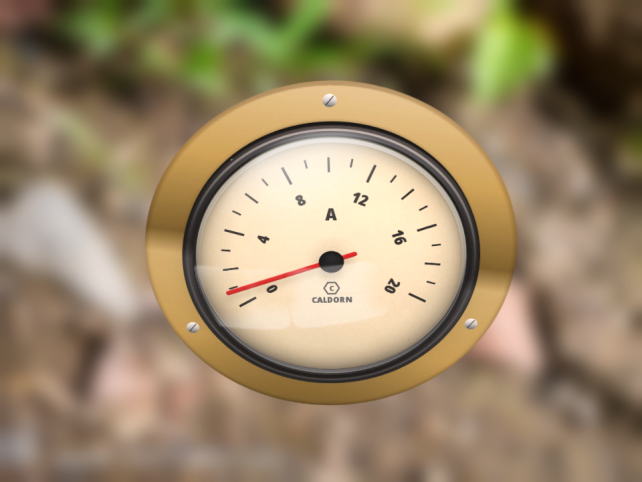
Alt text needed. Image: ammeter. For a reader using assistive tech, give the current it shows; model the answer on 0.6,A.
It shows 1,A
